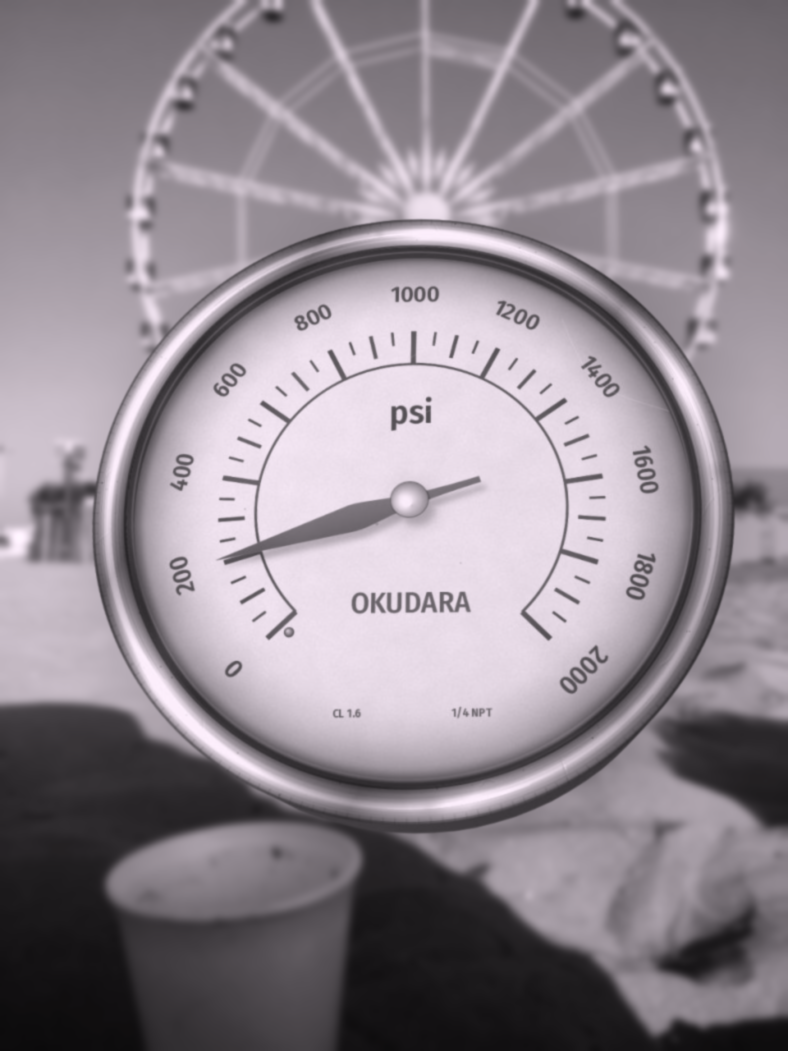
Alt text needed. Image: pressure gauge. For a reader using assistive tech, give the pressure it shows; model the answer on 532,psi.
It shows 200,psi
